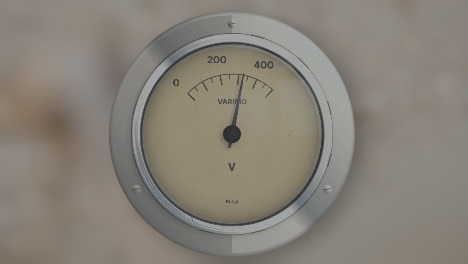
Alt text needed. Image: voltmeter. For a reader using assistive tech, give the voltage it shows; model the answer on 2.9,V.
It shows 325,V
